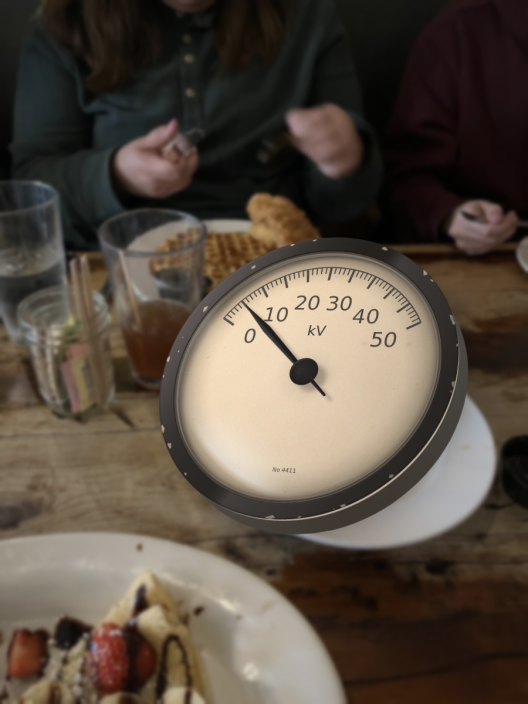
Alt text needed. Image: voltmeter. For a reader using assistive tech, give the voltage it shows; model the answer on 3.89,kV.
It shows 5,kV
